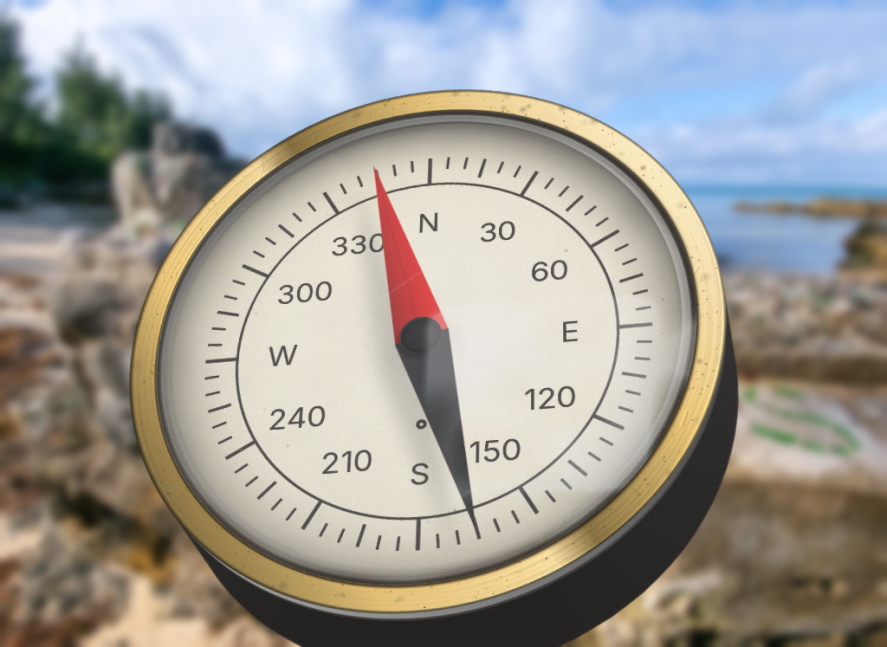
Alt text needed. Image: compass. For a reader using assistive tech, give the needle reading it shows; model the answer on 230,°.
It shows 345,°
